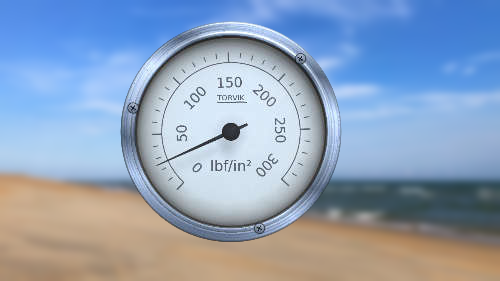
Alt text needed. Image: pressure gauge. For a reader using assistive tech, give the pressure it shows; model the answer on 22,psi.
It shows 25,psi
